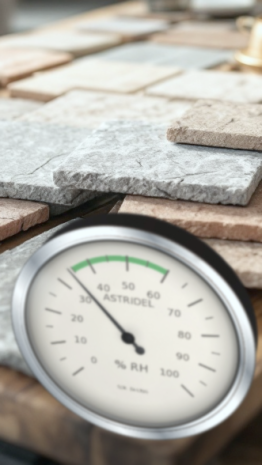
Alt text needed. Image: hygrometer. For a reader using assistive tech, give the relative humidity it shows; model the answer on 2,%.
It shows 35,%
